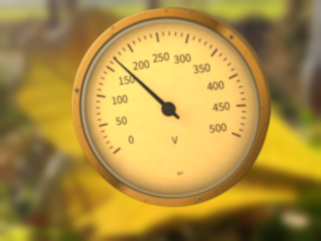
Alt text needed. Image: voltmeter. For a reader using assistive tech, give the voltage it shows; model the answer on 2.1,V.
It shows 170,V
